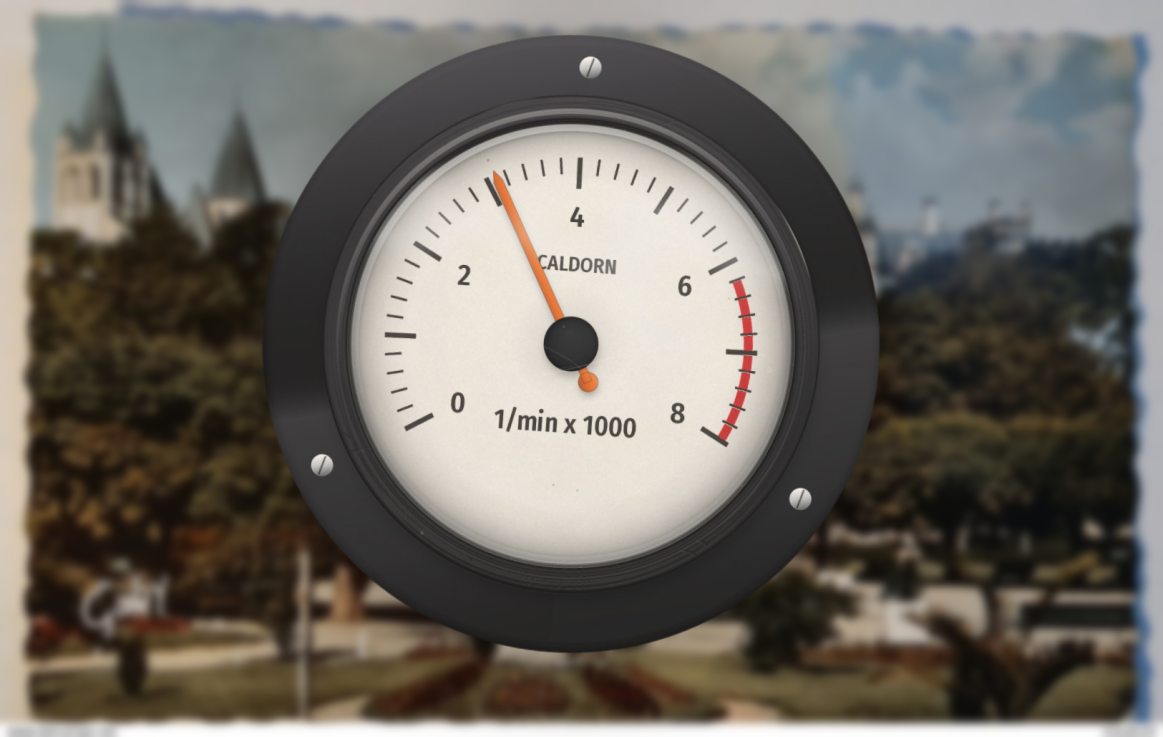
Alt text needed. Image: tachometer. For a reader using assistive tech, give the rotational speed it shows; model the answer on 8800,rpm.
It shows 3100,rpm
